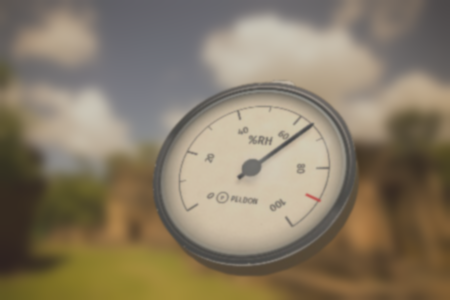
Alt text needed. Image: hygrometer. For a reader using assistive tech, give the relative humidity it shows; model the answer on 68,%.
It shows 65,%
